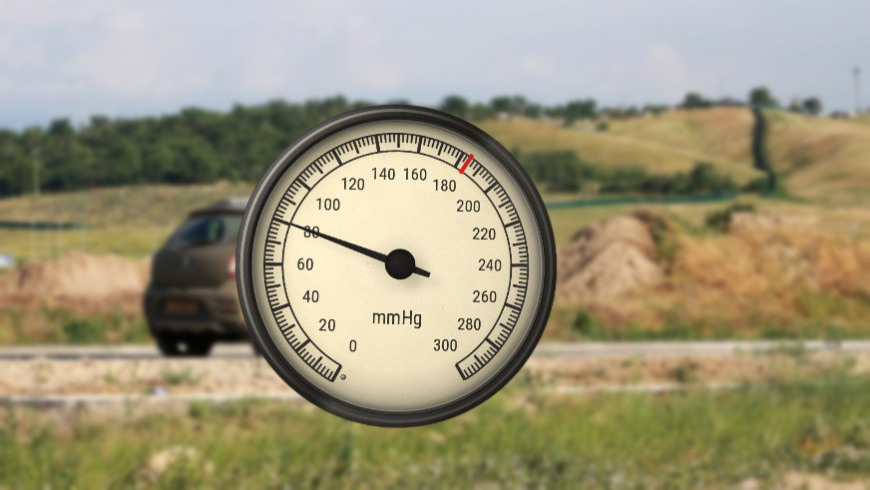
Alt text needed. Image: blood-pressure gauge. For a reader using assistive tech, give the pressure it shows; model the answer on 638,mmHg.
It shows 80,mmHg
